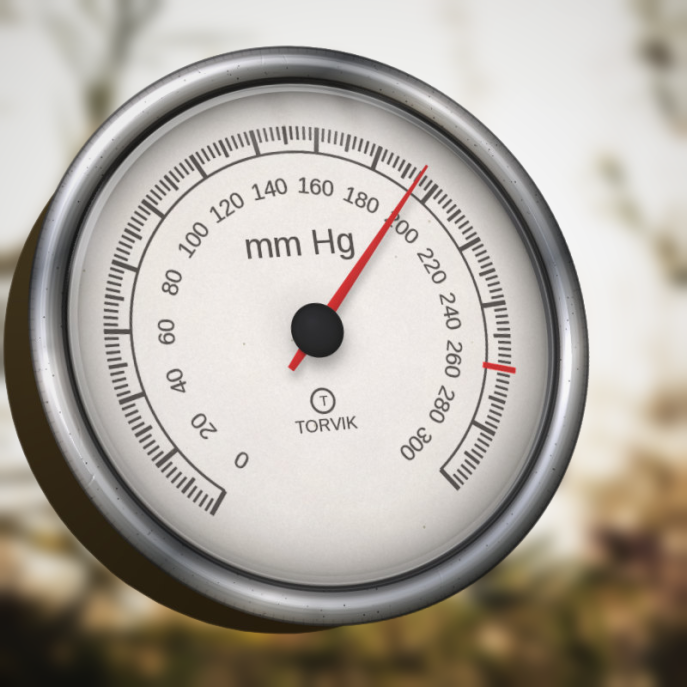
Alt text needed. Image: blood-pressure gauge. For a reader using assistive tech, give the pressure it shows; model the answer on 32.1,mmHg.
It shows 194,mmHg
